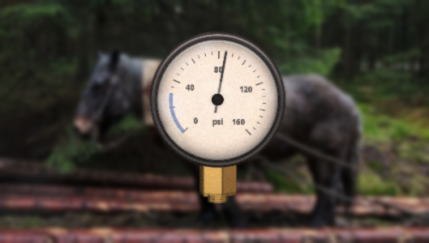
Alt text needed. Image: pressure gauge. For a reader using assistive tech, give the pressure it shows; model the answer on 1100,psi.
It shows 85,psi
